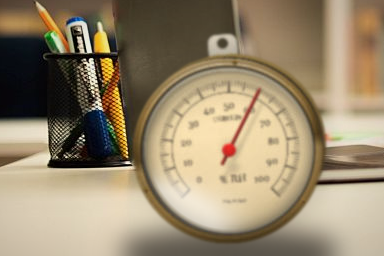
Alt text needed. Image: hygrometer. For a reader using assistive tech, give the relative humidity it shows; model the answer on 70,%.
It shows 60,%
